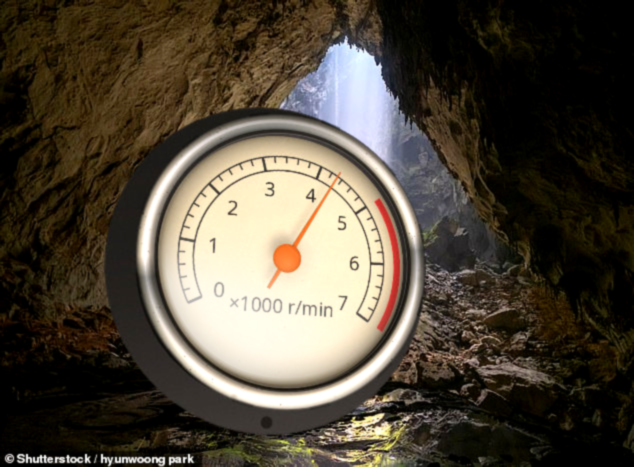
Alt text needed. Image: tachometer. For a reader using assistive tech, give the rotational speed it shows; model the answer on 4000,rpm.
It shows 4300,rpm
